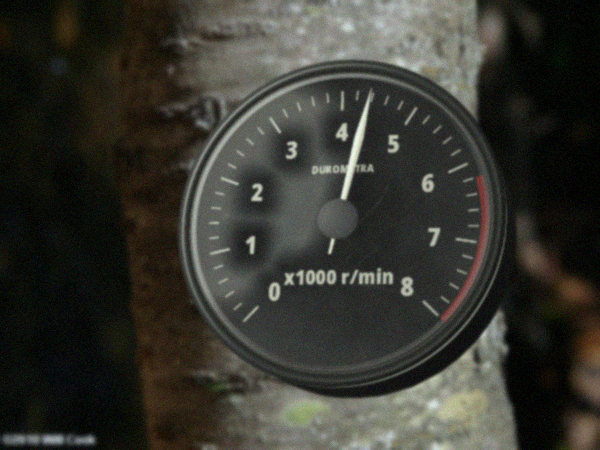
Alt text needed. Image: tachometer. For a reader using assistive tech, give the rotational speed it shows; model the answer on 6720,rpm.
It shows 4400,rpm
